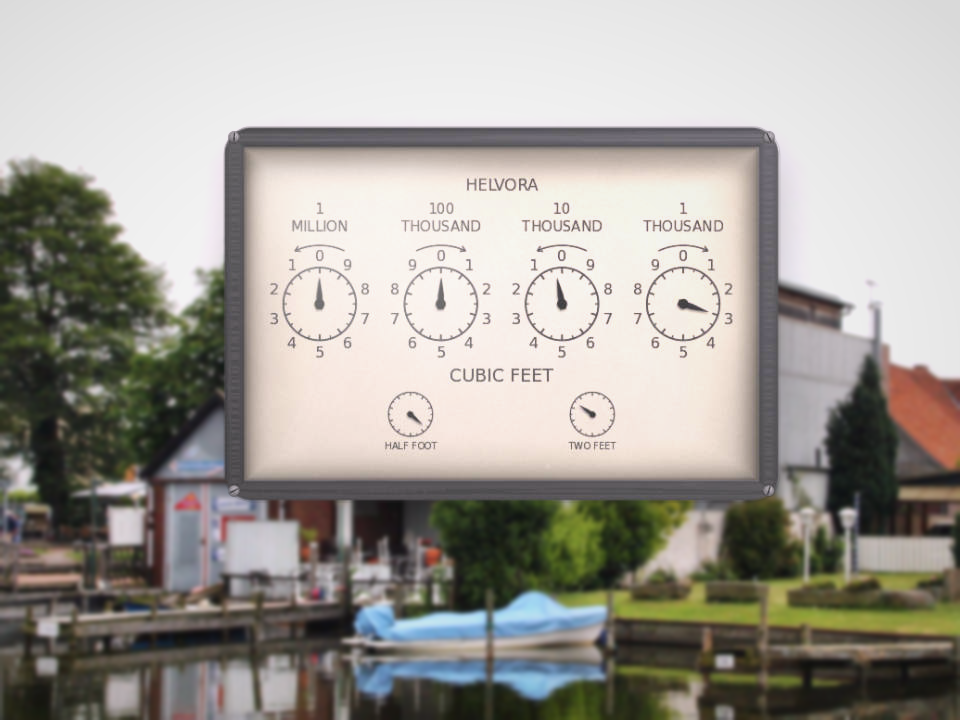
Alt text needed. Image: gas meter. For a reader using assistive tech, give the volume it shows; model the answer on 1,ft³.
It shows 300,ft³
